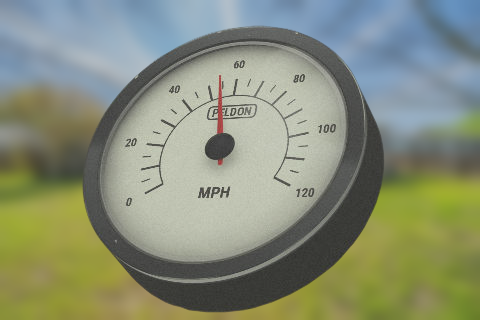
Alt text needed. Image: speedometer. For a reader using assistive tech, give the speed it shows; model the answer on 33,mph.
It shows 55,mph
